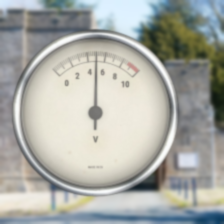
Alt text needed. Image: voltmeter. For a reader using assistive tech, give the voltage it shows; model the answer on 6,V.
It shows 5,V
